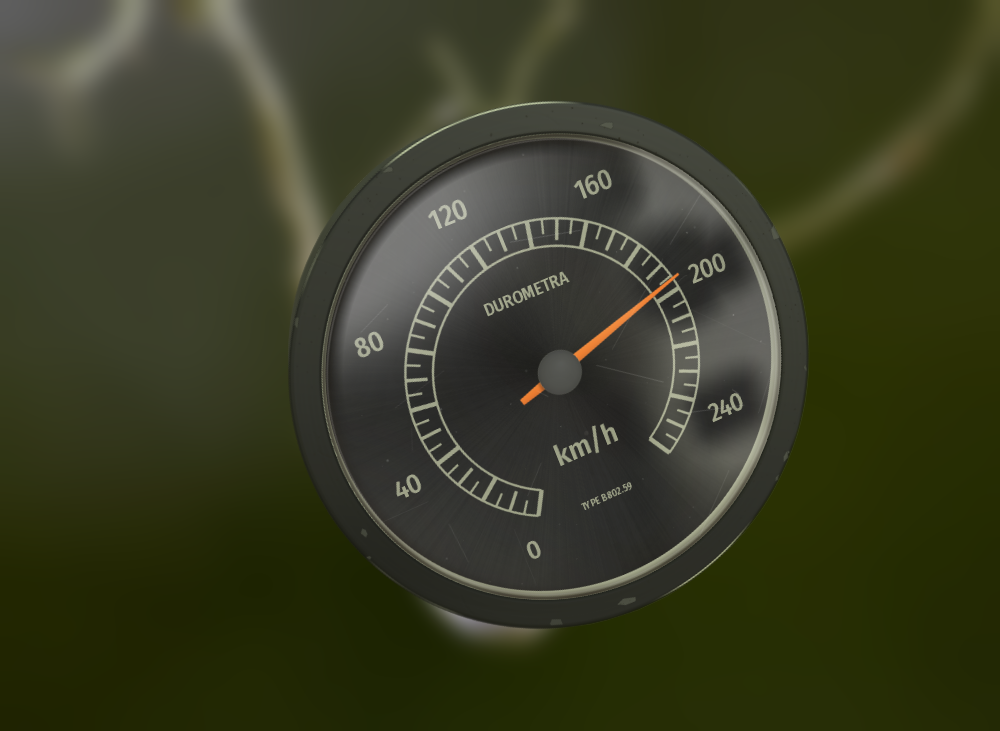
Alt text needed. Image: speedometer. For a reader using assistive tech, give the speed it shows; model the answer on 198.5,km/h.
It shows 195,km/h
